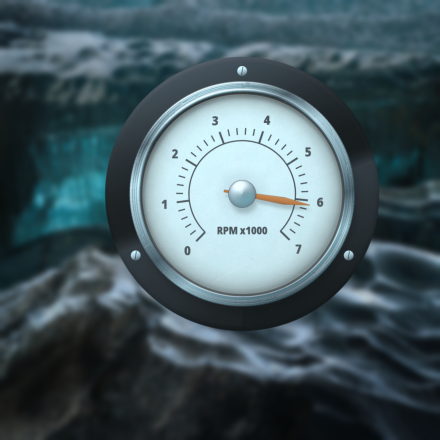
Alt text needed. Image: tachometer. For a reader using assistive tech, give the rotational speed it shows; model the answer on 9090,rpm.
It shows 6100,rpm
